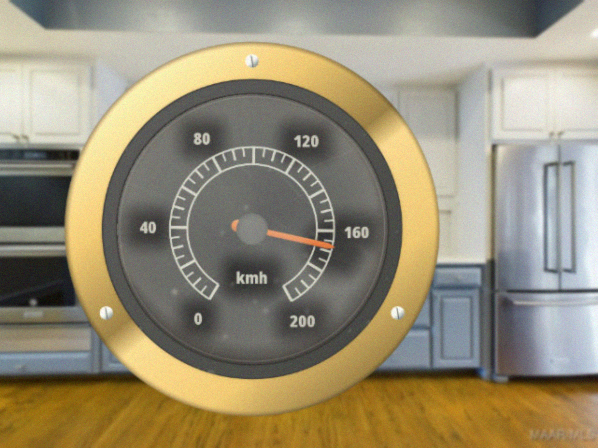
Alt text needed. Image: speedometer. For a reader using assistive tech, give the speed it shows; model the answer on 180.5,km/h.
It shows 167.5,km/h
